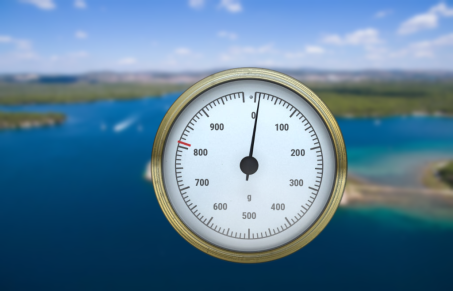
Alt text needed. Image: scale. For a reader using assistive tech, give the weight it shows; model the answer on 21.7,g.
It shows 10,g
